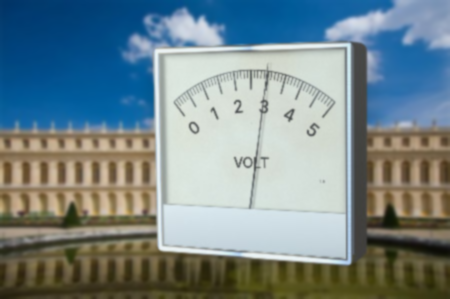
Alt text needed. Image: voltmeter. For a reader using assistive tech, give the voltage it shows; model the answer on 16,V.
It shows 3,V
